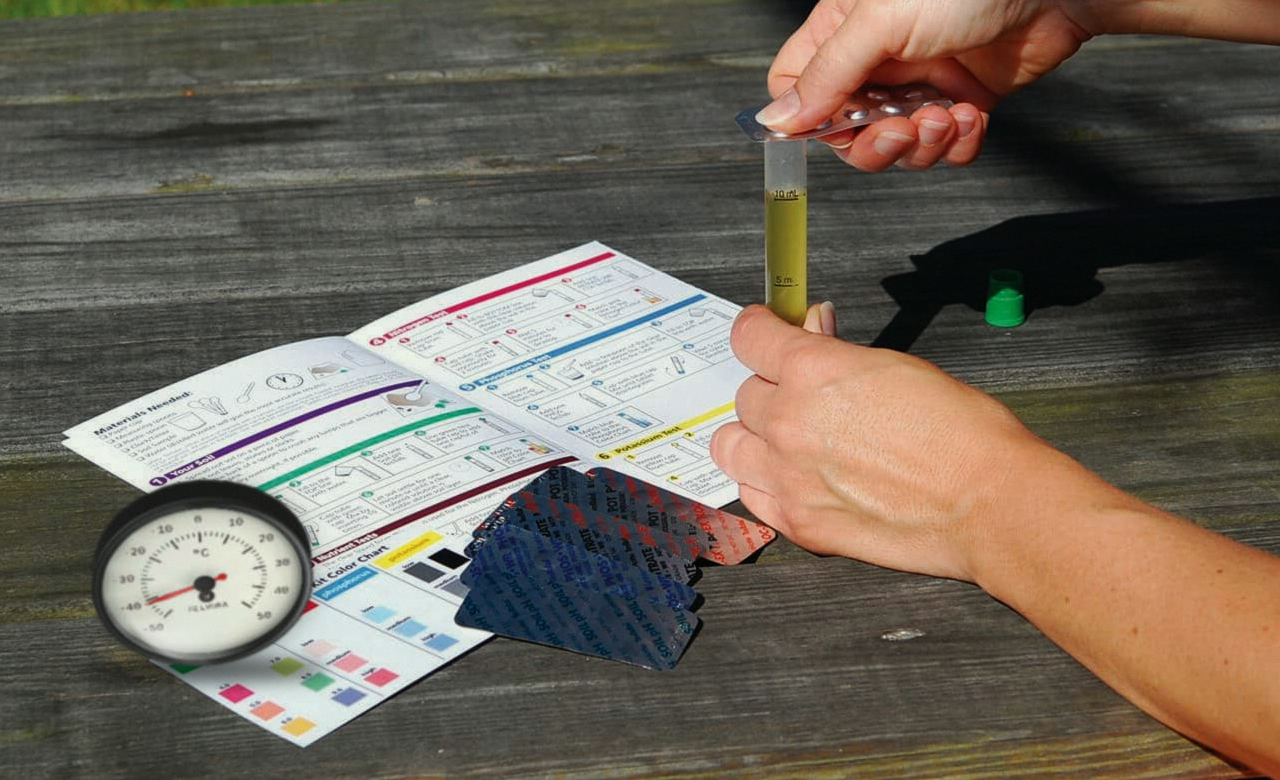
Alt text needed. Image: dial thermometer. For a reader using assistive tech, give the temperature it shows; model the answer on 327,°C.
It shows -40,°C
